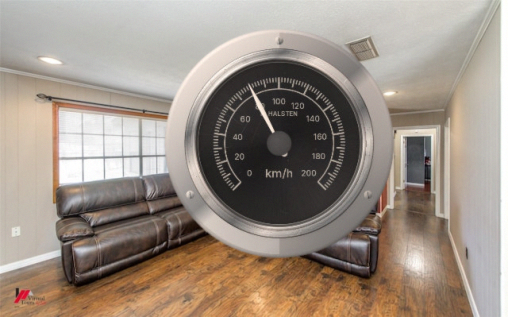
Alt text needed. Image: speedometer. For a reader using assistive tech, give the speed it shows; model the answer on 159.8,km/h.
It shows 80,km/h
